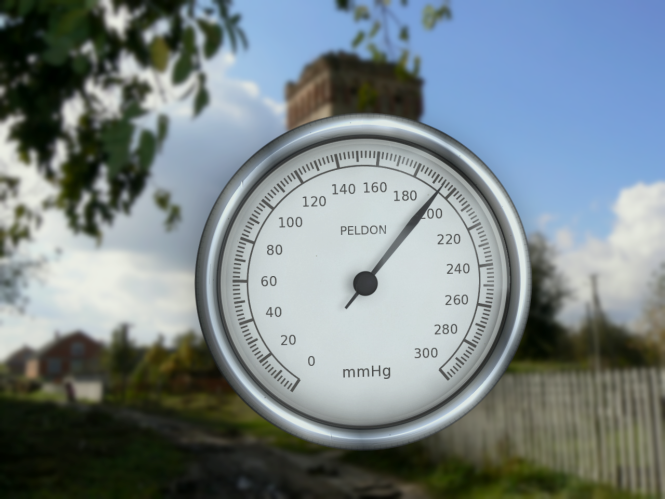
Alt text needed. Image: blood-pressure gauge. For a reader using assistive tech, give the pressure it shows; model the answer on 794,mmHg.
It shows 194,mmHg
